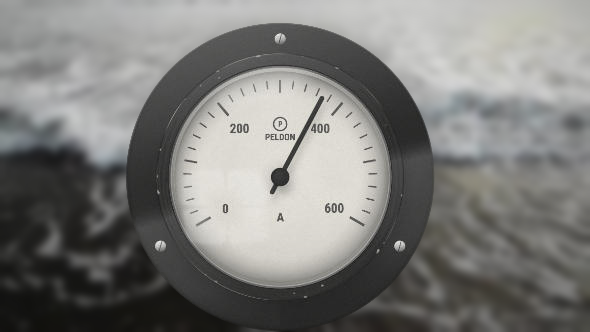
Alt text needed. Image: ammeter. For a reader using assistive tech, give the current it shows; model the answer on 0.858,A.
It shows 370,A
